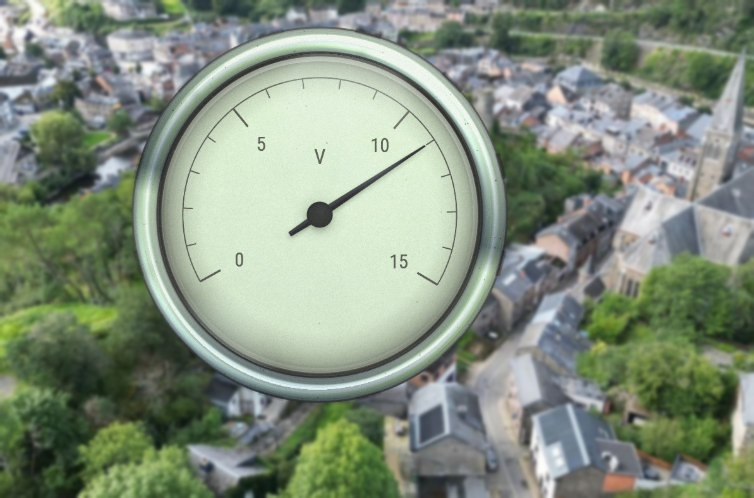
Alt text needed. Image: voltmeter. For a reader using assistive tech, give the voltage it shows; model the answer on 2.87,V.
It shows 11,V
